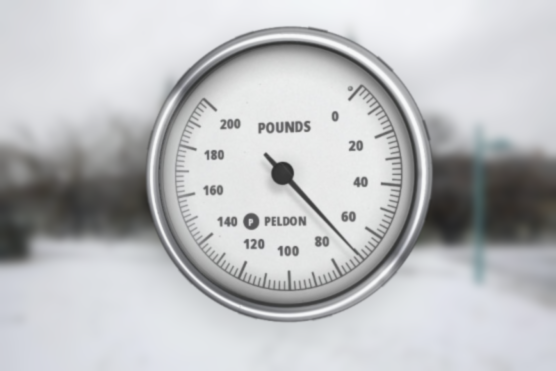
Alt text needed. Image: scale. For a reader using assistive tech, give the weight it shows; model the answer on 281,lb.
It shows 70,lb
